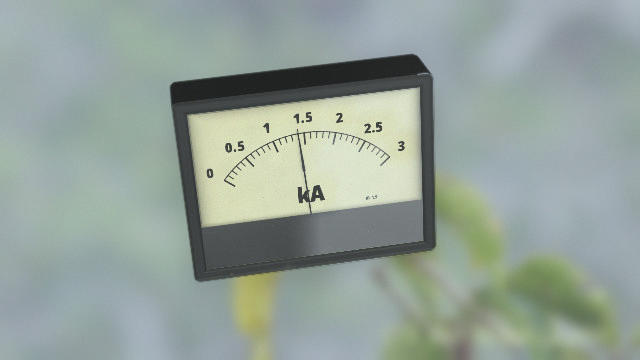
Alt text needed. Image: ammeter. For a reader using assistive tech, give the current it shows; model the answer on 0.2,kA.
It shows 1.4,kA
